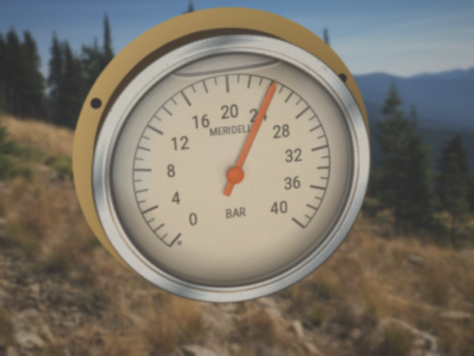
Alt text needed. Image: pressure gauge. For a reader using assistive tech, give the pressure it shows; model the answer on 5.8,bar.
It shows 24,bar
